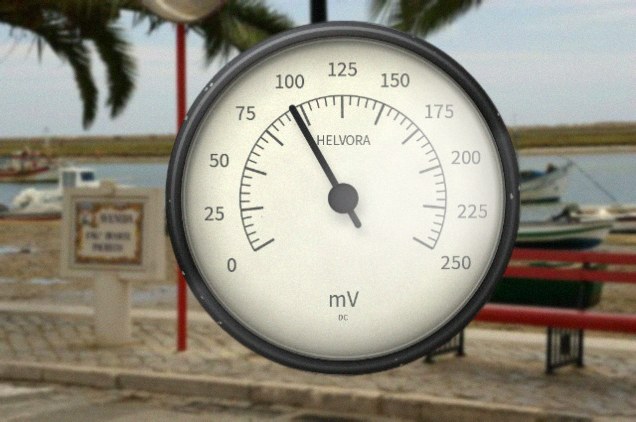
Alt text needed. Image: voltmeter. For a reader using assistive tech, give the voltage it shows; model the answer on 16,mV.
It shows 95,mV
